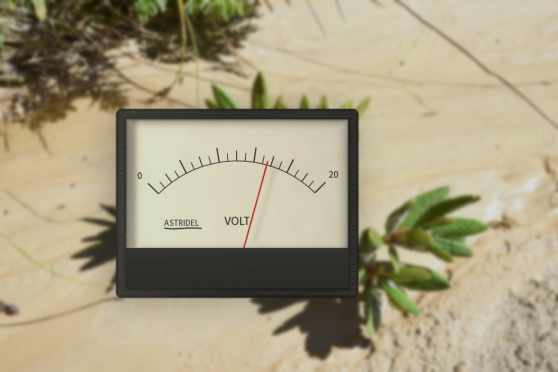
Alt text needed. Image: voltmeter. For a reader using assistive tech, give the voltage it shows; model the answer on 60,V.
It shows 13.5,V
